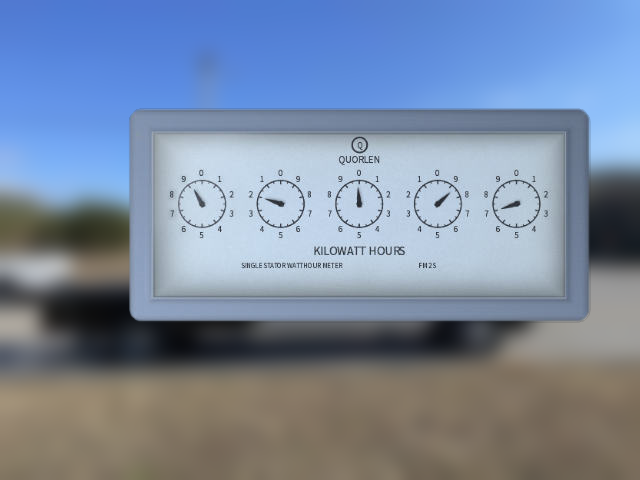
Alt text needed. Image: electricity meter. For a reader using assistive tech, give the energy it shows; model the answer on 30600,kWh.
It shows 91987,kWh
